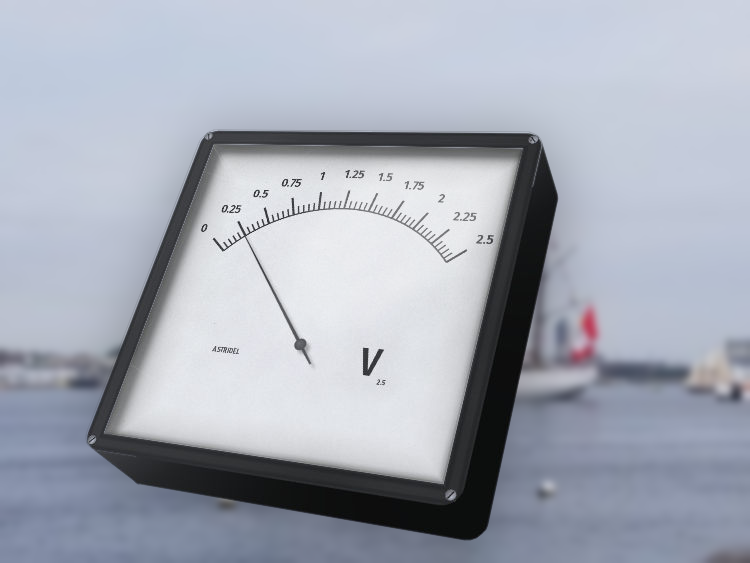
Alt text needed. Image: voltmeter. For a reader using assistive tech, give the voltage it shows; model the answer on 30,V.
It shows 0.25,V
